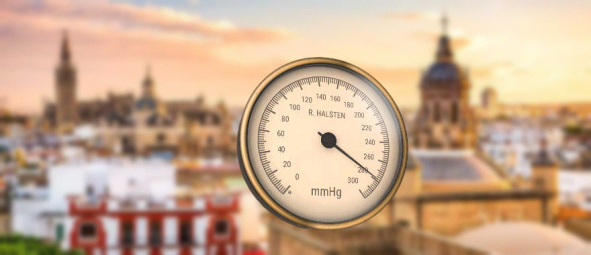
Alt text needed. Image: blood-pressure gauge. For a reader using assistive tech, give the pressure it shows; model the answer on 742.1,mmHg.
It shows 280,mmHg
